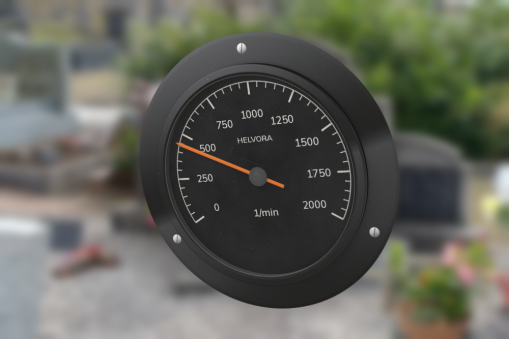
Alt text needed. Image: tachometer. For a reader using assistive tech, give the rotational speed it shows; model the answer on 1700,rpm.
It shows 450,rpm
